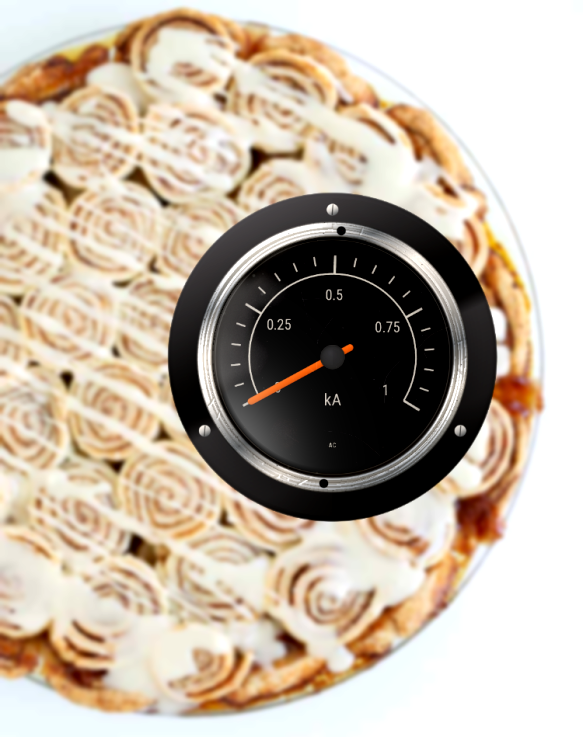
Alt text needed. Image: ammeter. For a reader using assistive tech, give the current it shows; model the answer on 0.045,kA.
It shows 0,kA
